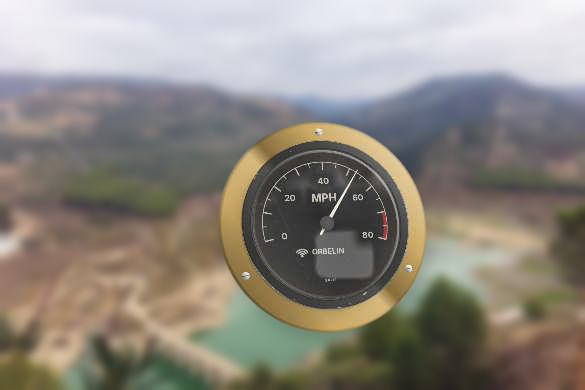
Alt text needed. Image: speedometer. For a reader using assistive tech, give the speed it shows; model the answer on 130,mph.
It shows 52.5,mph
